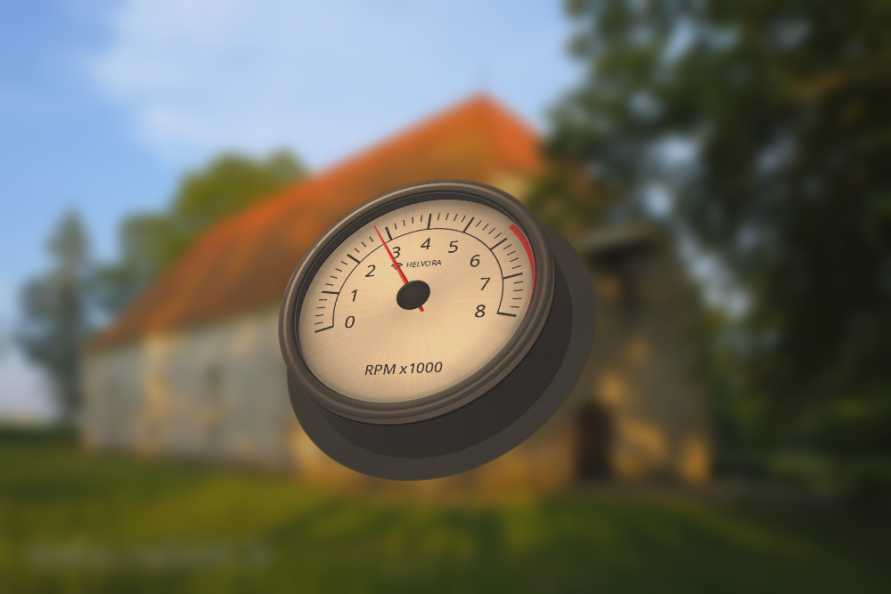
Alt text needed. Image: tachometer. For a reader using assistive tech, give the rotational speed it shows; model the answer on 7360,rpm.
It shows 2800,rpm
